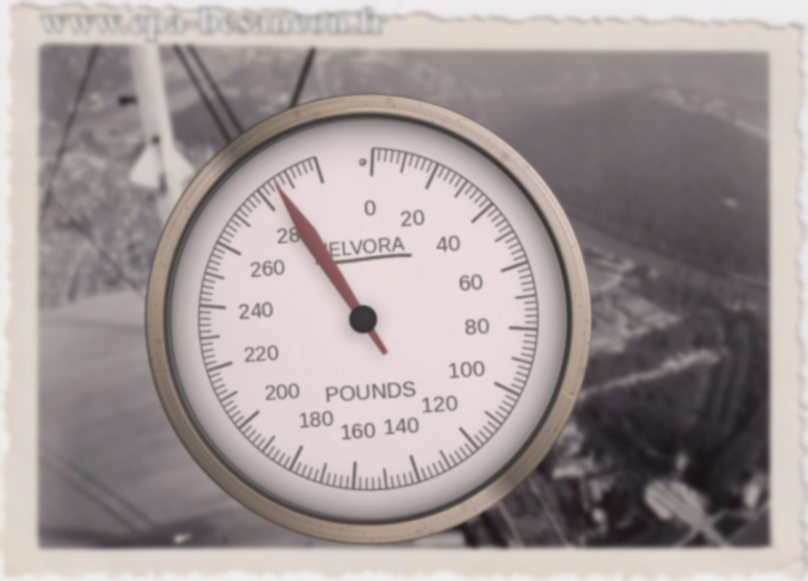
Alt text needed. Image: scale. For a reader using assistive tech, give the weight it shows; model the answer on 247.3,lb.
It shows 286,lb
